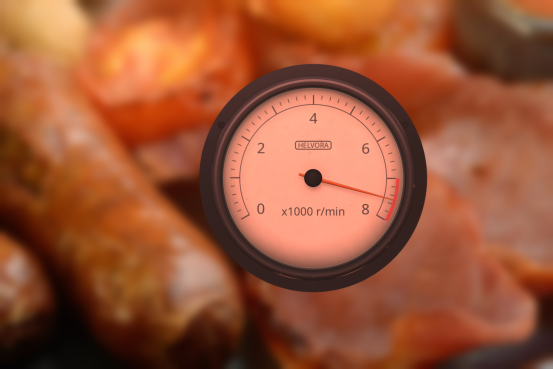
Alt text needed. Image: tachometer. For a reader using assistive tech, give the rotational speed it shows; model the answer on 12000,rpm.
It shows 7500,rpm
